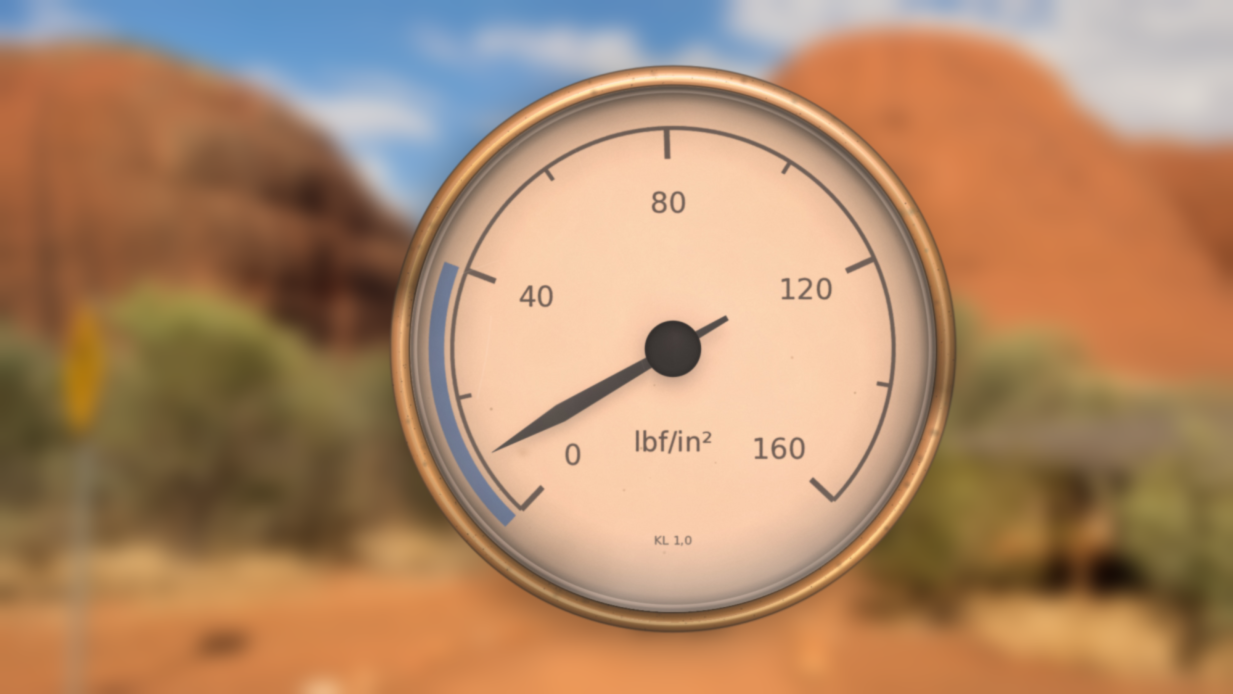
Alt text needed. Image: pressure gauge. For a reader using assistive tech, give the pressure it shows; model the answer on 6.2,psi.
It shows 10,psi
